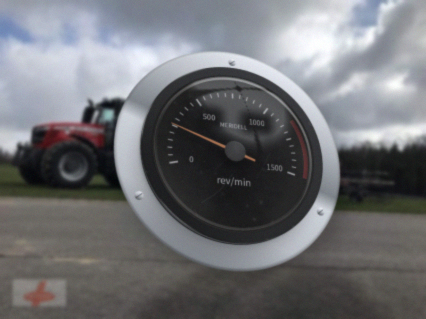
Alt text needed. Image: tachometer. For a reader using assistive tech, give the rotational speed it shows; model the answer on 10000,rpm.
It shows 250,rpm
